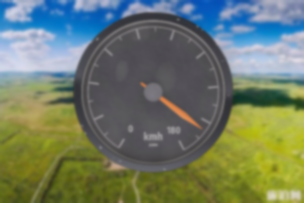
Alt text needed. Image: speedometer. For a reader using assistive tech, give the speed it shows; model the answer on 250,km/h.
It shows 165,km/h
